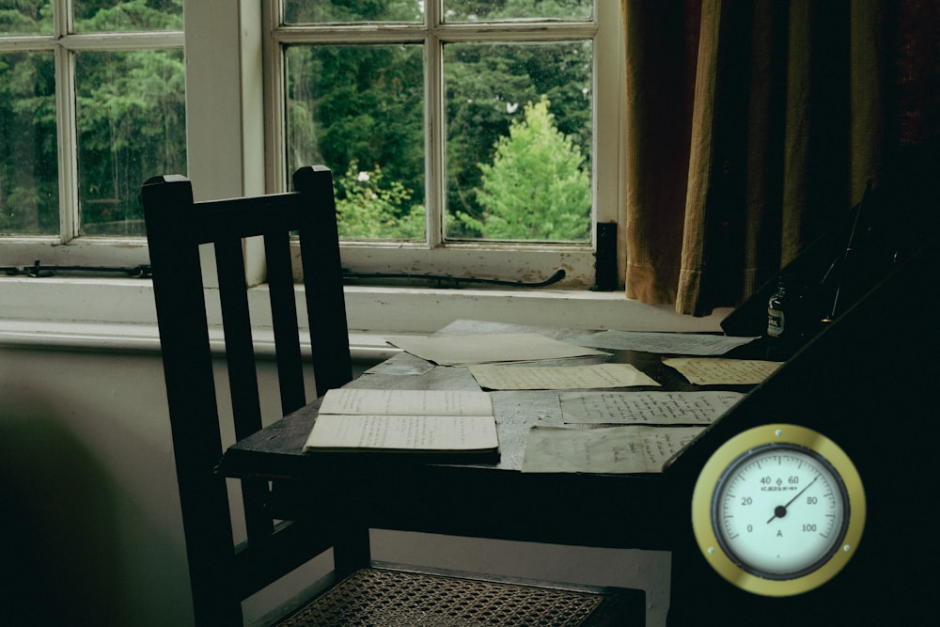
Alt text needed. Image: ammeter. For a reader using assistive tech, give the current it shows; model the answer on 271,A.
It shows 70,A
